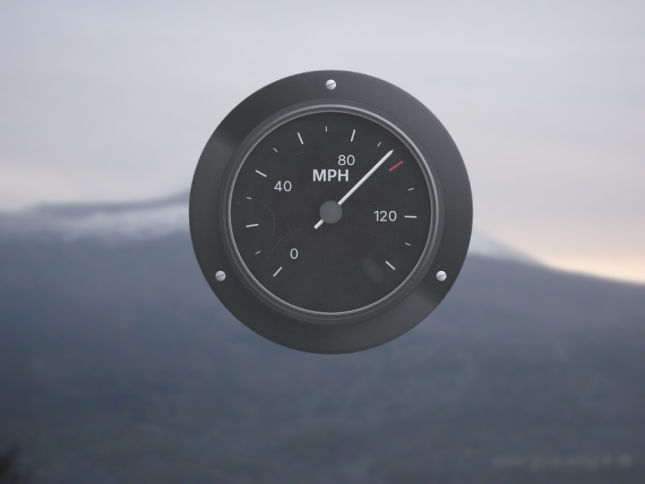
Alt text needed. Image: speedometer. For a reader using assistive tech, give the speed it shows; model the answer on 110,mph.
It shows 95,mph
